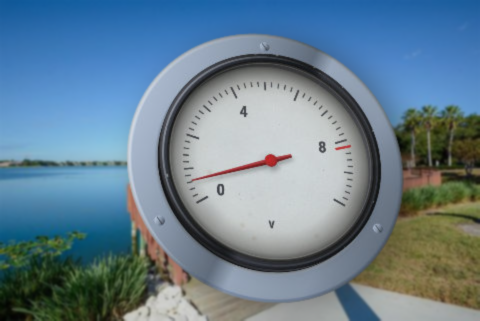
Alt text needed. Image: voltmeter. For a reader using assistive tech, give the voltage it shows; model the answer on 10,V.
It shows 0.6,V
